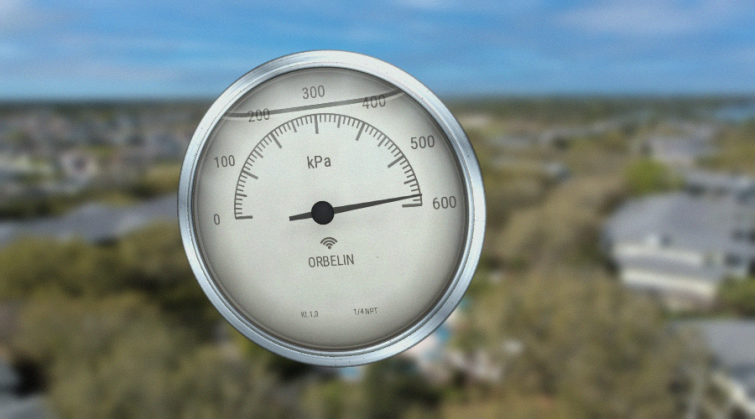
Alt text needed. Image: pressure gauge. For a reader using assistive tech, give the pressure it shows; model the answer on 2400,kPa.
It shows 580,kPa
